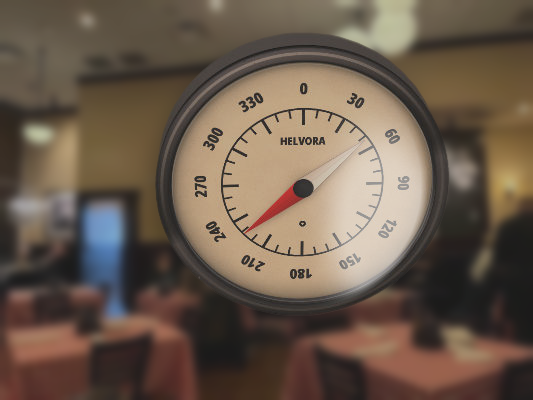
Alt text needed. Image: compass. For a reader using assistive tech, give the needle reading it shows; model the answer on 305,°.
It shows 230,°
